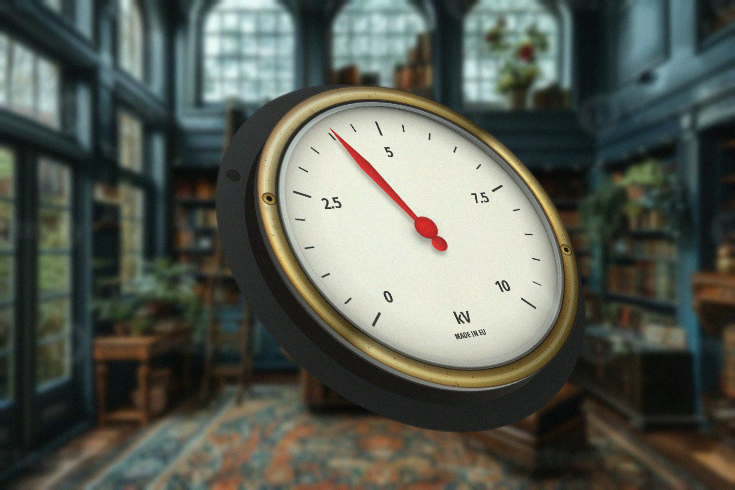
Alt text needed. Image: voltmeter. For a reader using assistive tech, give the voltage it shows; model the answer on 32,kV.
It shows 4,kV
